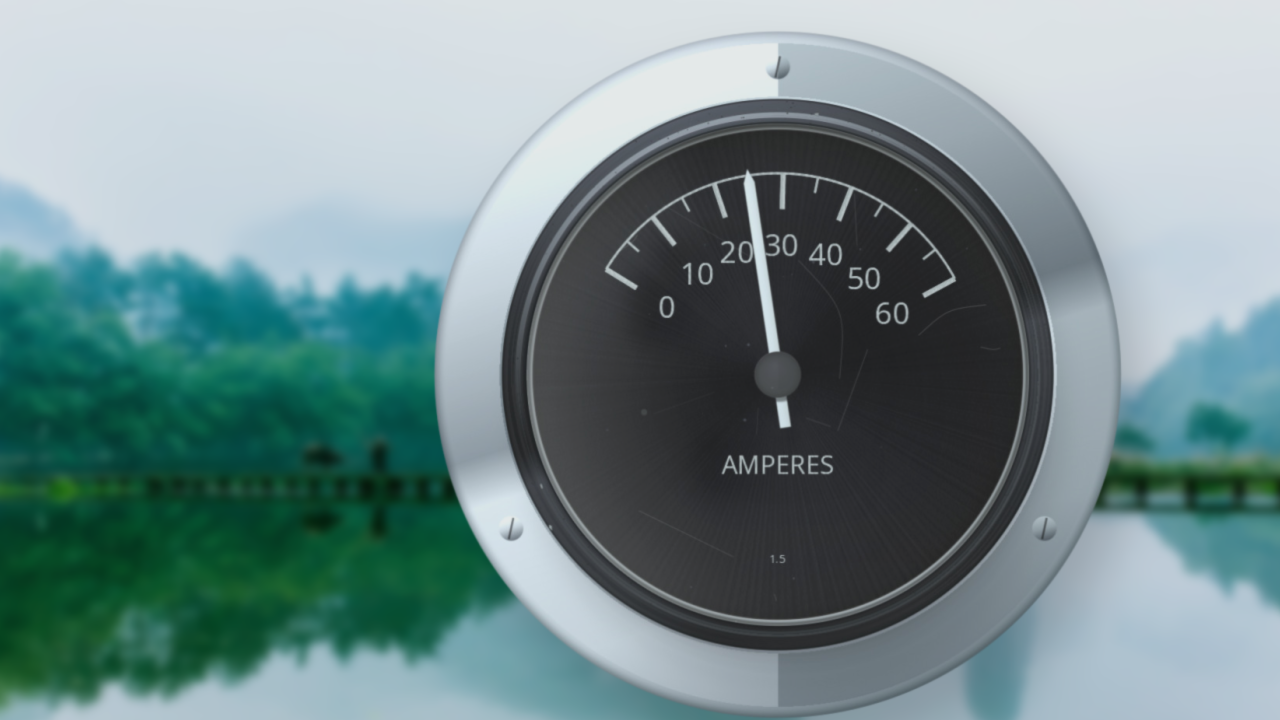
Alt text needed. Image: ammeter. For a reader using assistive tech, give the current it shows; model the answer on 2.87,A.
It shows 25,A
